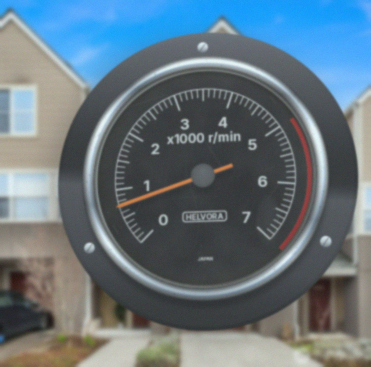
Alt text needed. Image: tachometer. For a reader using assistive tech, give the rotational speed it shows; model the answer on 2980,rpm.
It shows 700,rpm
